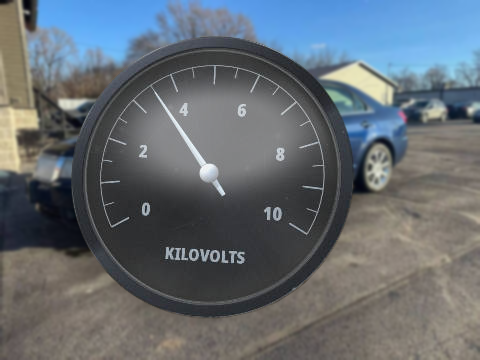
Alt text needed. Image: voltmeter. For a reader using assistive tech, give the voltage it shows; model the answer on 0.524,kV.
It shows 3.5,kV
